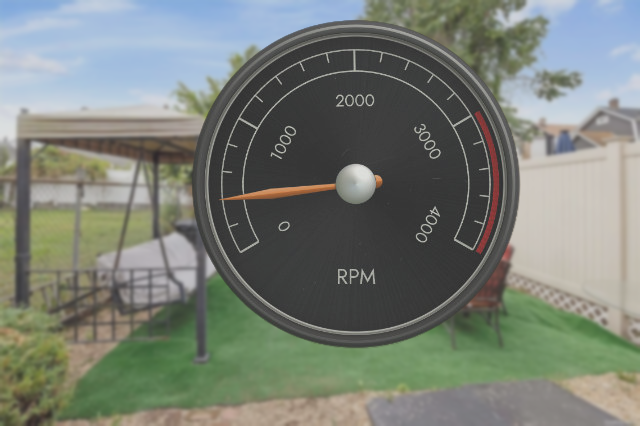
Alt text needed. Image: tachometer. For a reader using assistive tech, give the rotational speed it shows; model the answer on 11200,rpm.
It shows 400,rpm
